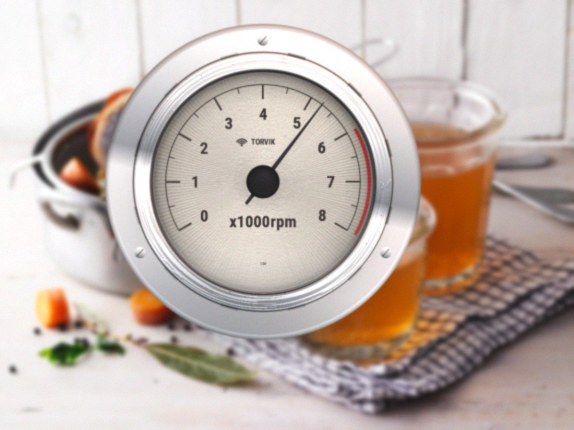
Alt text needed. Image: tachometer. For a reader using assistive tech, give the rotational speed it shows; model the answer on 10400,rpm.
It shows 5250,rpm
